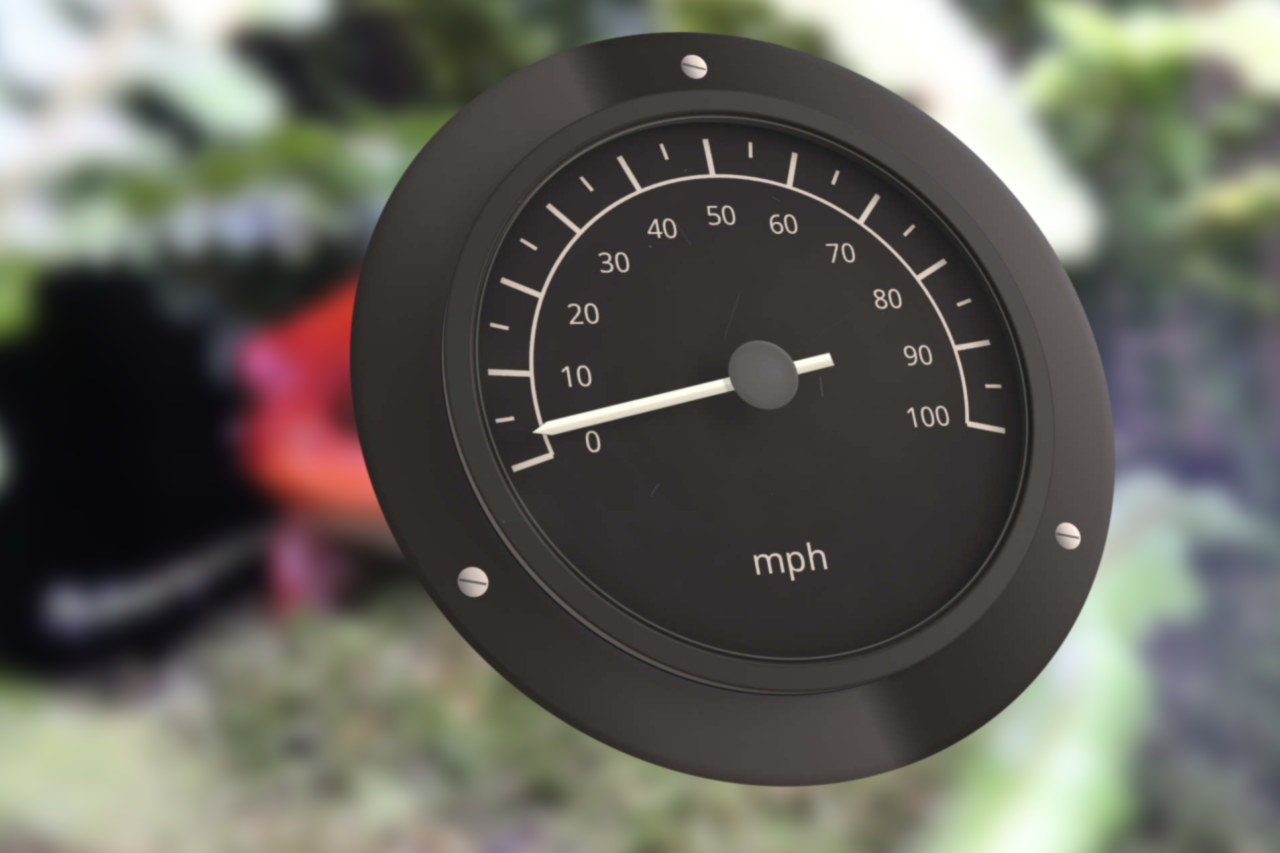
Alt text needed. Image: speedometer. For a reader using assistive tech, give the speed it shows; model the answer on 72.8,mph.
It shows 2.5,mph
